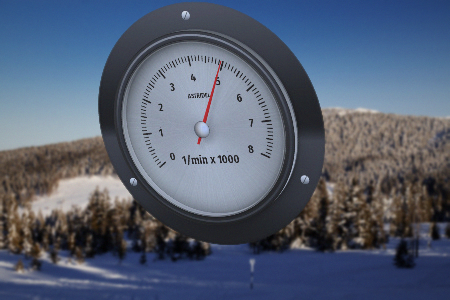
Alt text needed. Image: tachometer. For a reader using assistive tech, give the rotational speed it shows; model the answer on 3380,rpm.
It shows 5000,rpm
